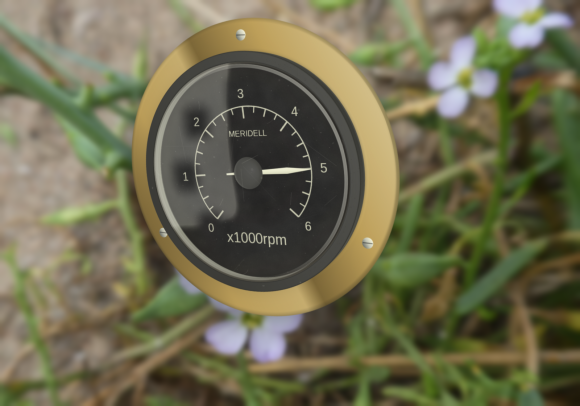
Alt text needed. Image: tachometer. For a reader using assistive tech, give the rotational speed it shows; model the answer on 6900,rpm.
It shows 5000,rpm
